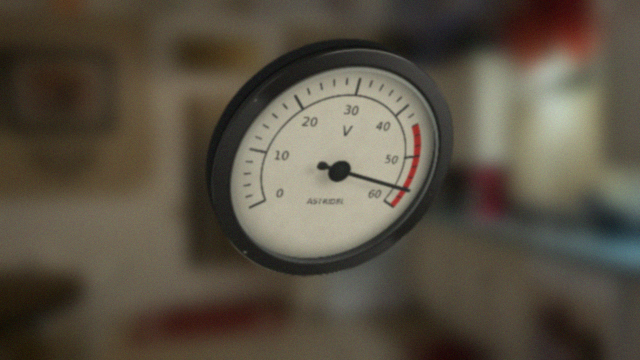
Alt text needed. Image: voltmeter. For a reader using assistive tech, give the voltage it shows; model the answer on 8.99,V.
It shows 56,V
